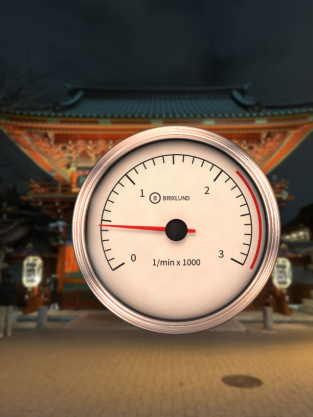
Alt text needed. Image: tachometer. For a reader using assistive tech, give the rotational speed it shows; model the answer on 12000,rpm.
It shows 450,rpm
